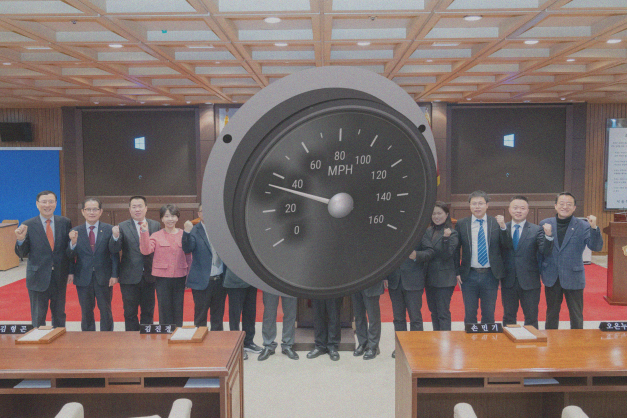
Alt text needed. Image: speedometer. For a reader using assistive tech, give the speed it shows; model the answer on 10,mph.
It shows 35,mph
